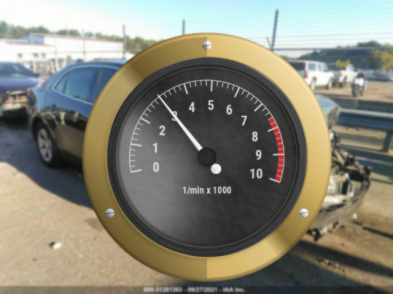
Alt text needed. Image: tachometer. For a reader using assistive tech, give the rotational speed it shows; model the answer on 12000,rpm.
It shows 3000,rpm
